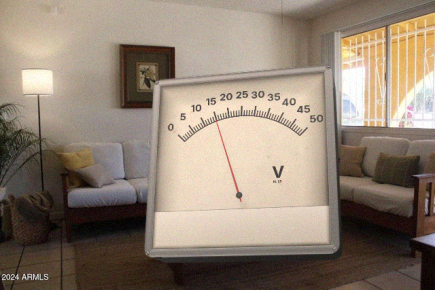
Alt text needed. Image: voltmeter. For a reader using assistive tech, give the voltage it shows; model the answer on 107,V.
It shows 15,V
